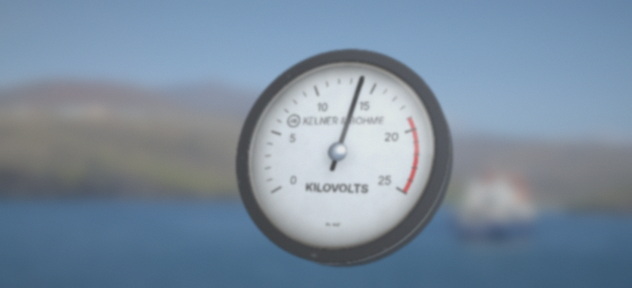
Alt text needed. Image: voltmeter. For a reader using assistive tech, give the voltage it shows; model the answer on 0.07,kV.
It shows 14,kV
